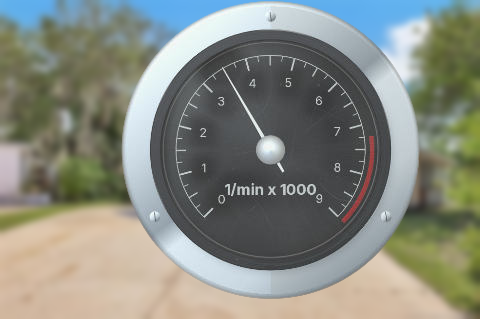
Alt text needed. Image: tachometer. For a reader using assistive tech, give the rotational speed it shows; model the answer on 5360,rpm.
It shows 3500,rpm
